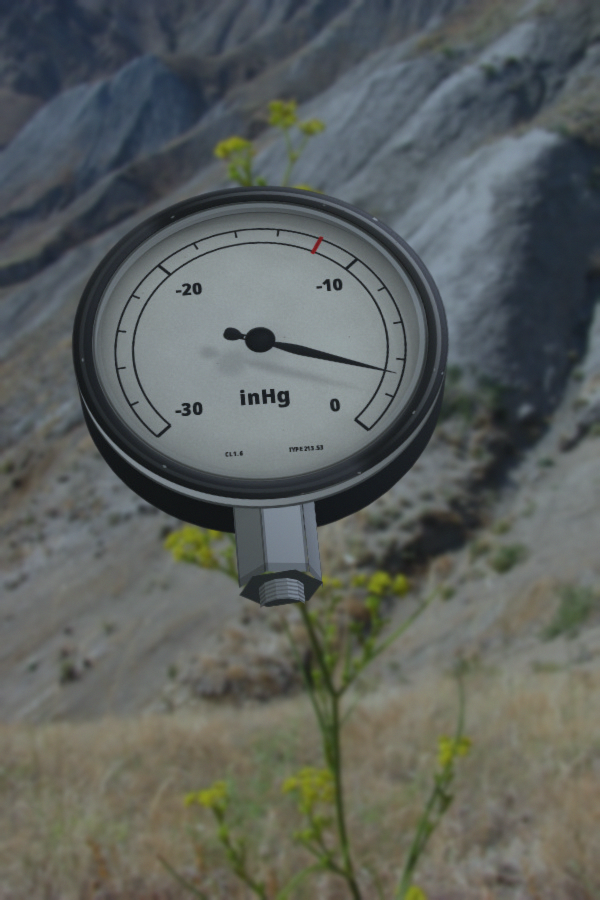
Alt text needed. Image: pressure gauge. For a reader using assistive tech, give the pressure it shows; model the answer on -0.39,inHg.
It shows -3,inHg
